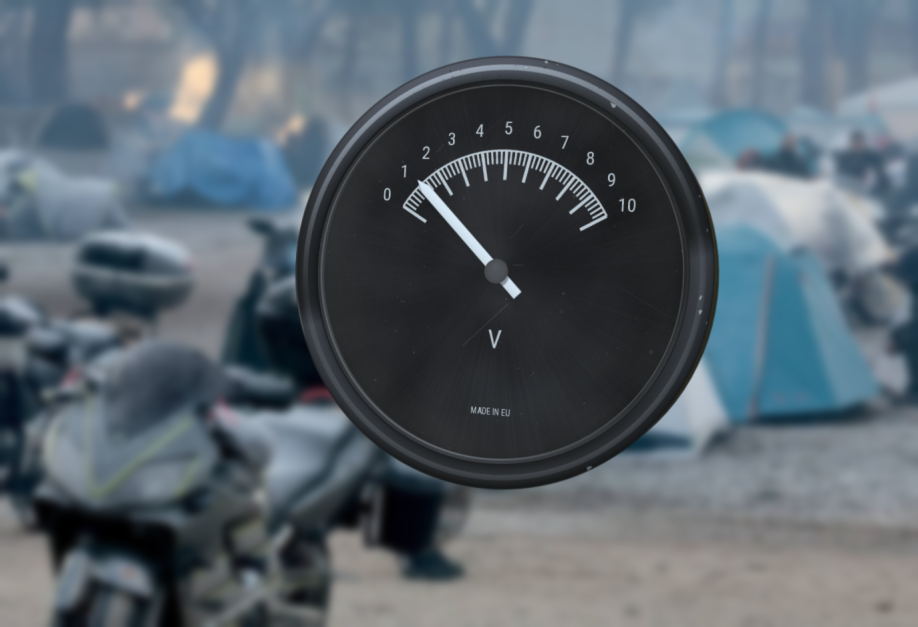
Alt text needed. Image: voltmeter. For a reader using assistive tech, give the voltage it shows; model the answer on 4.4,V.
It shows 1.2,V
